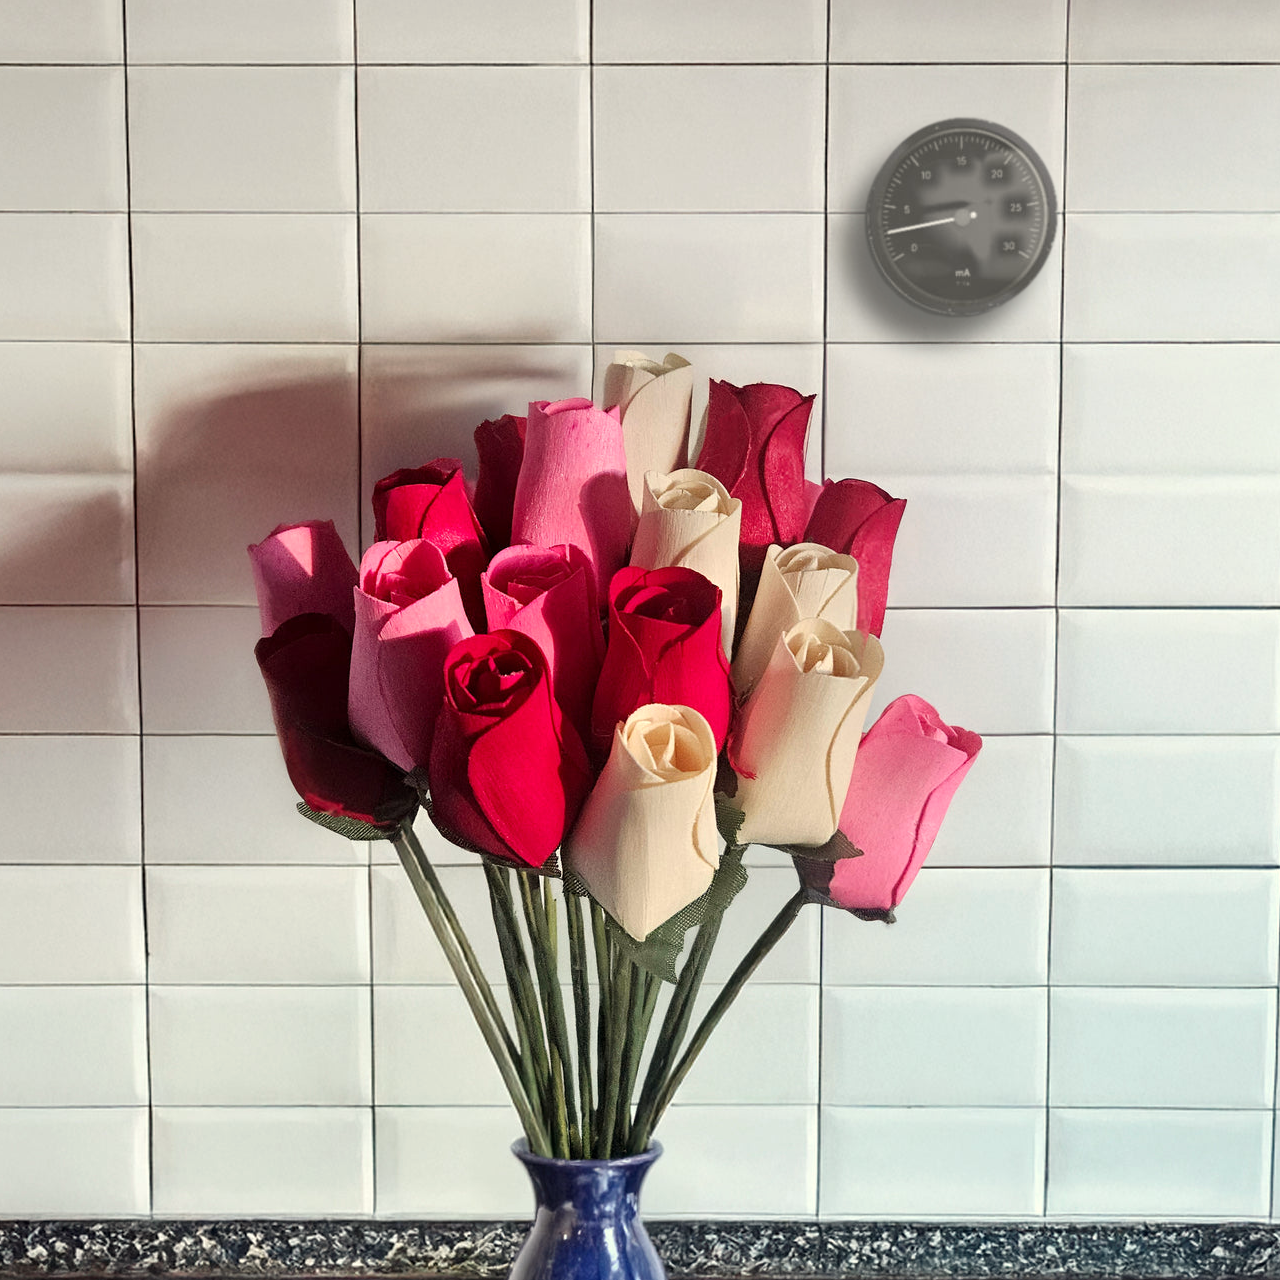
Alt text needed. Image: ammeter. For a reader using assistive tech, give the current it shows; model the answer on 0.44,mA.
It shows 2.5,mA
